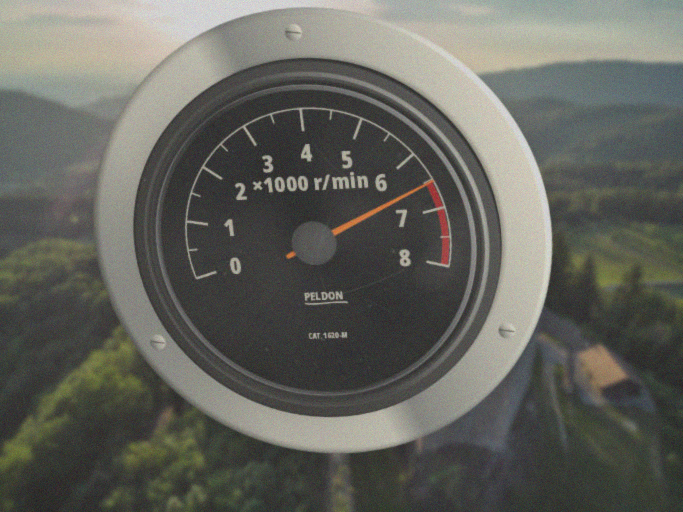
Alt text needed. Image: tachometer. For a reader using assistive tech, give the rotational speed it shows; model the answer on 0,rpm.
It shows 6500,rpm
